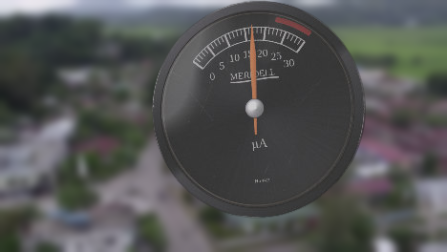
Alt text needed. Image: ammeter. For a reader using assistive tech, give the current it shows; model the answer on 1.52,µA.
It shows 17,µA
